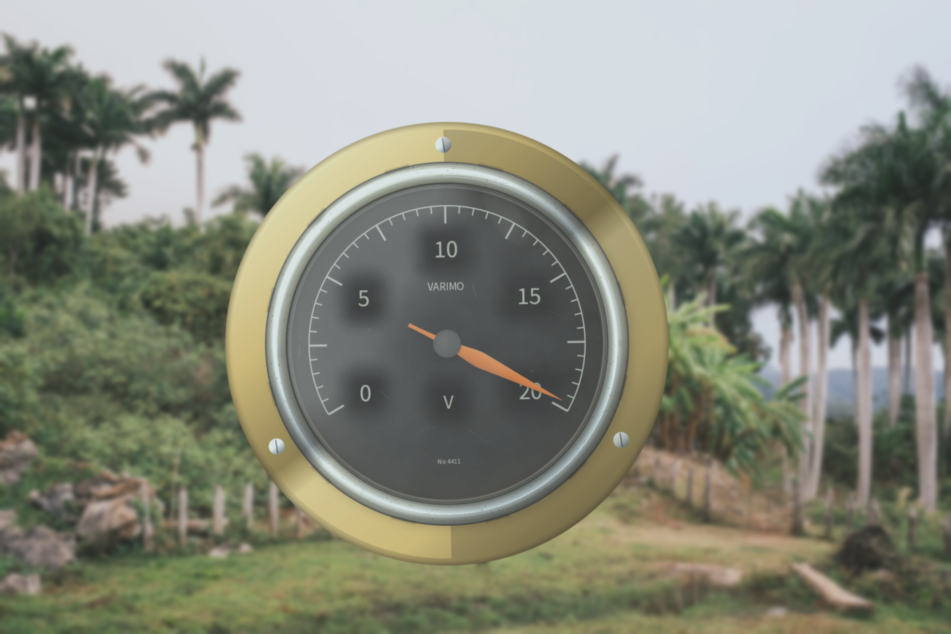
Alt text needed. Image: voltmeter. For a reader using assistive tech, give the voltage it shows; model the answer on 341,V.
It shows 19.75,V
